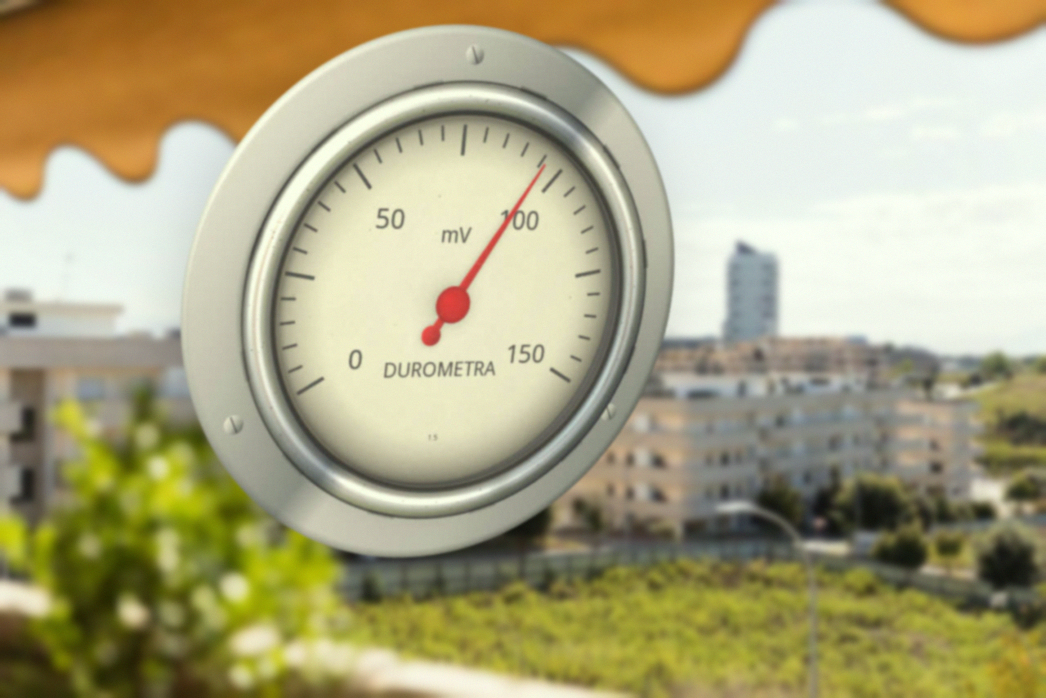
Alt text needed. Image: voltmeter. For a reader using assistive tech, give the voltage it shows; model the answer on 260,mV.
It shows 95,mV
